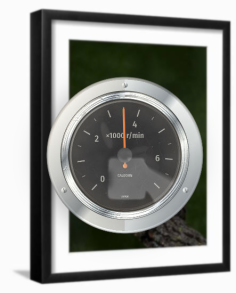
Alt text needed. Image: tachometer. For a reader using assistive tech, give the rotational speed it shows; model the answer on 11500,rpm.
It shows 3500,rpm
